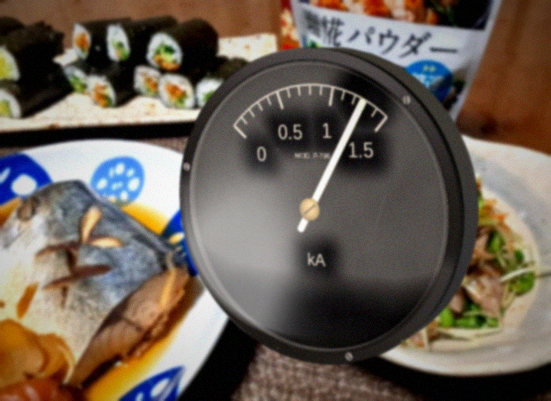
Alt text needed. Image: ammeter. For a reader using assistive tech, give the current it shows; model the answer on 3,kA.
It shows 1.3,kA
